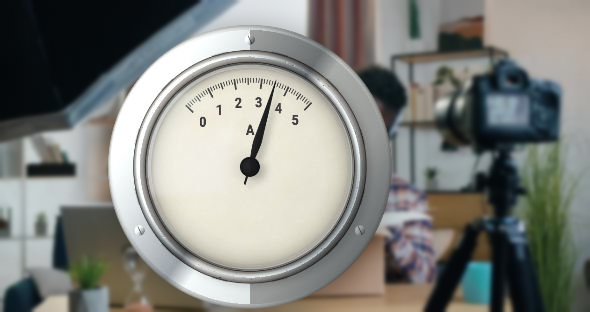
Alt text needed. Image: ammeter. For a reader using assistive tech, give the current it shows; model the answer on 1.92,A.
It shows 3.5,A
